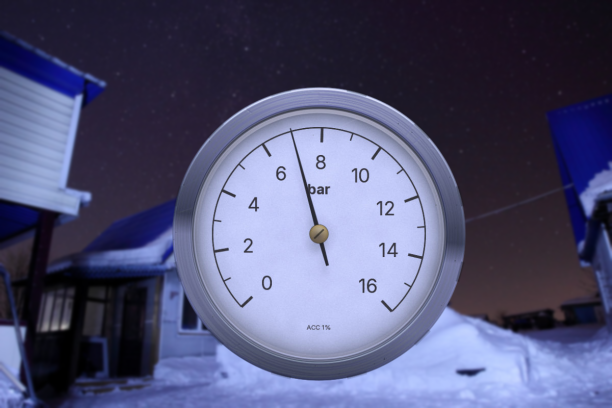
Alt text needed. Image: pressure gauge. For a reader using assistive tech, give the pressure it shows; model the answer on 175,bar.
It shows 7,bar
